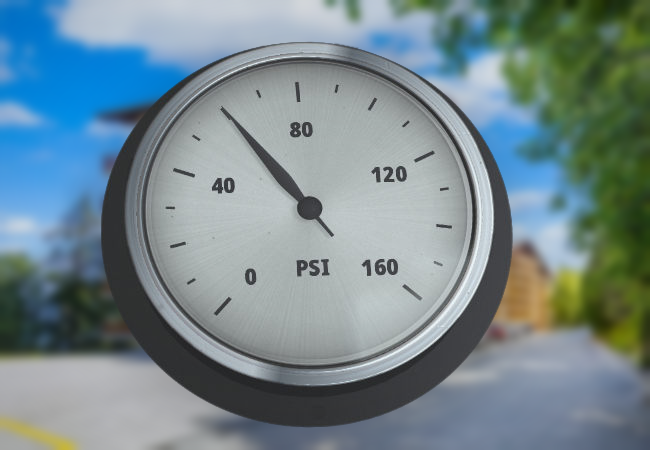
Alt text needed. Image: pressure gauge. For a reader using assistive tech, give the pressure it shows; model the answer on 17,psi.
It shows 60,psi
